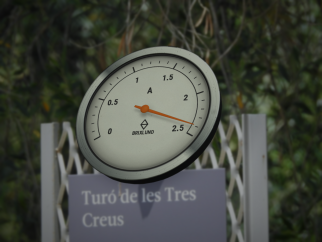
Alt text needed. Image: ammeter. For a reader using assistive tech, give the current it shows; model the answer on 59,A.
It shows 2.4,A
